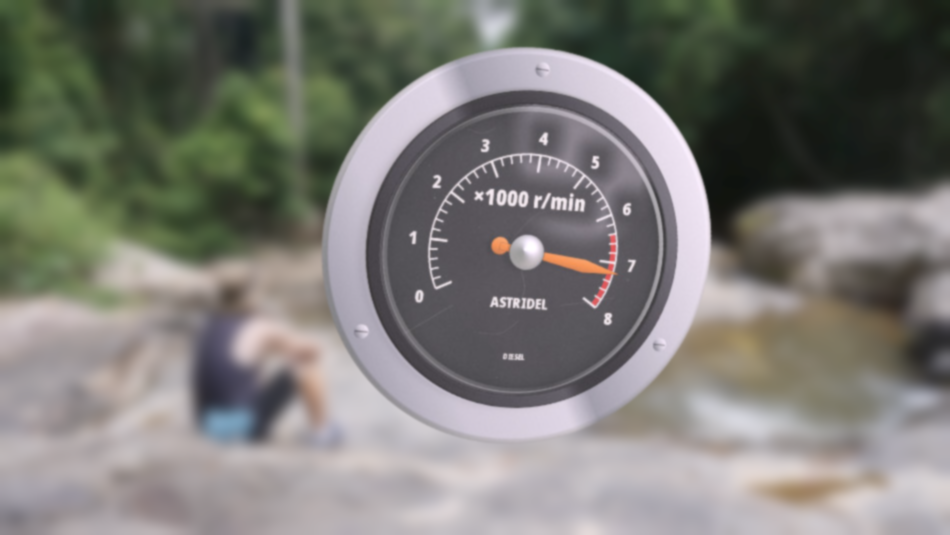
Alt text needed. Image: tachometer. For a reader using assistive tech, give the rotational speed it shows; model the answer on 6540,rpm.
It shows 7200,rpm
